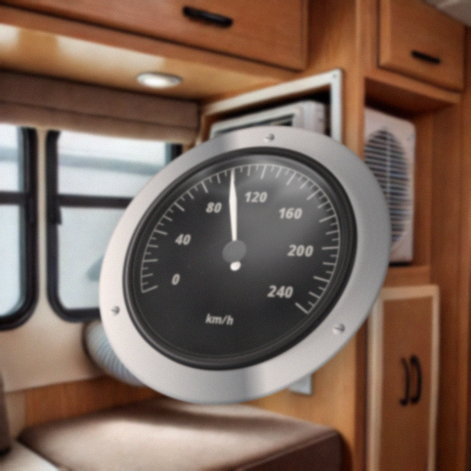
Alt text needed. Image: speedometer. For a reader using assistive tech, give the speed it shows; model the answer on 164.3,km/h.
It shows 100,km/h
